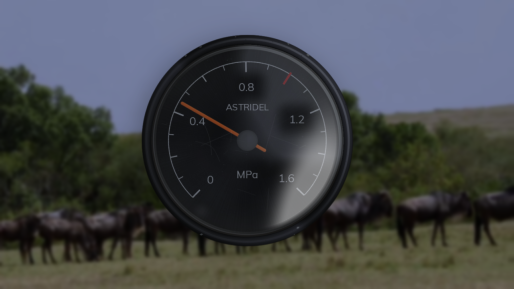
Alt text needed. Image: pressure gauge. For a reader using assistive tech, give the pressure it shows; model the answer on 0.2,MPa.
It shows 0.45,MPa
